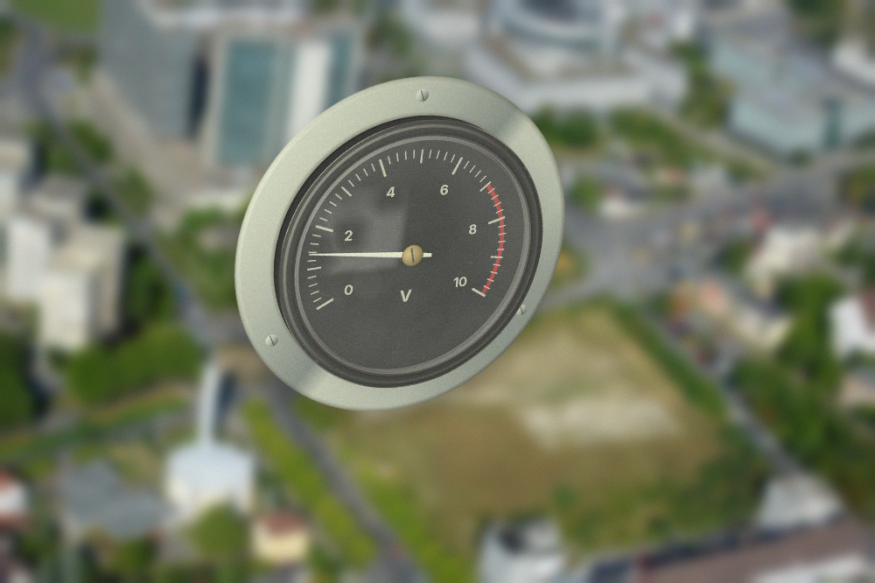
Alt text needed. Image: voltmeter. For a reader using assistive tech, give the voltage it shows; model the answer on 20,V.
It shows 1.4,V
